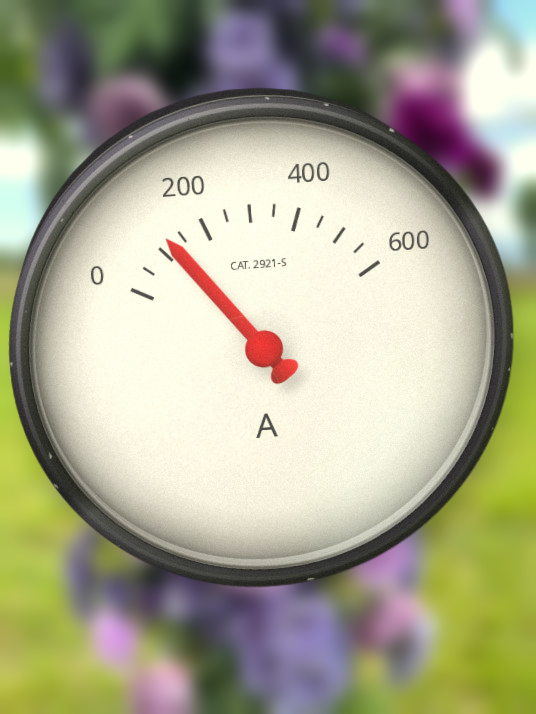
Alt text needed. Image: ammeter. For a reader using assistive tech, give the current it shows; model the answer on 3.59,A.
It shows 125,A
